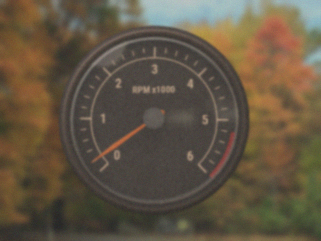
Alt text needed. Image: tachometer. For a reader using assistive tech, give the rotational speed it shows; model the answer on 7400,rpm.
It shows 200,rpm
